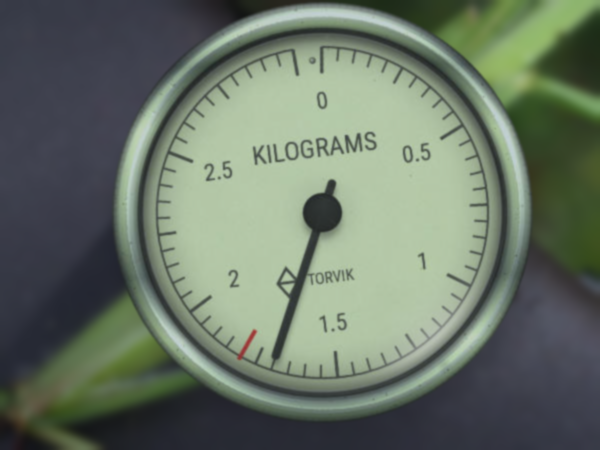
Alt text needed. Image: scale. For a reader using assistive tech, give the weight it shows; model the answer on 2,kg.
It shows 1.7,kg
